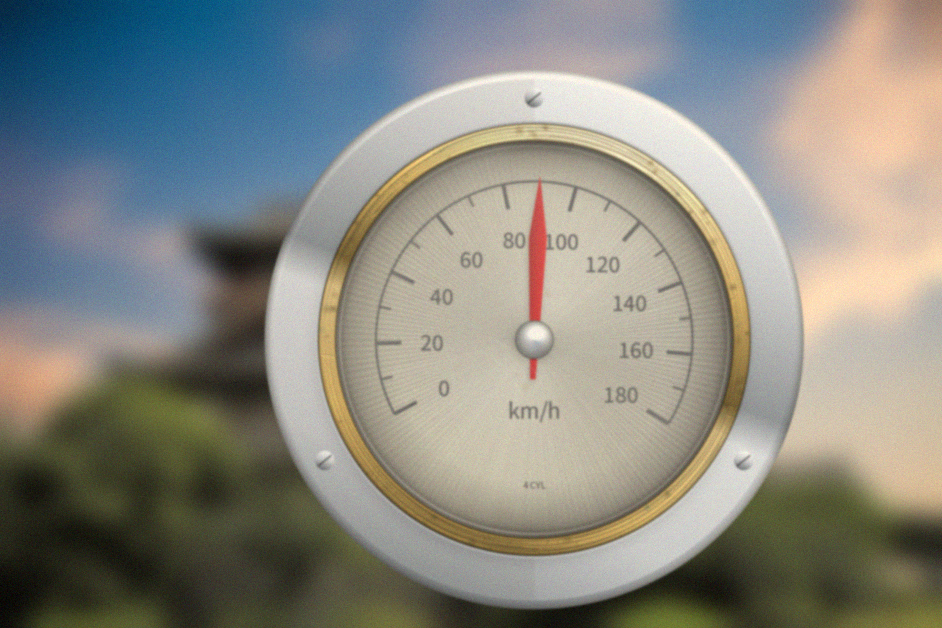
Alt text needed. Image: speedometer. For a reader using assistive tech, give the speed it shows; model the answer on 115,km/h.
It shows 90,km/h
